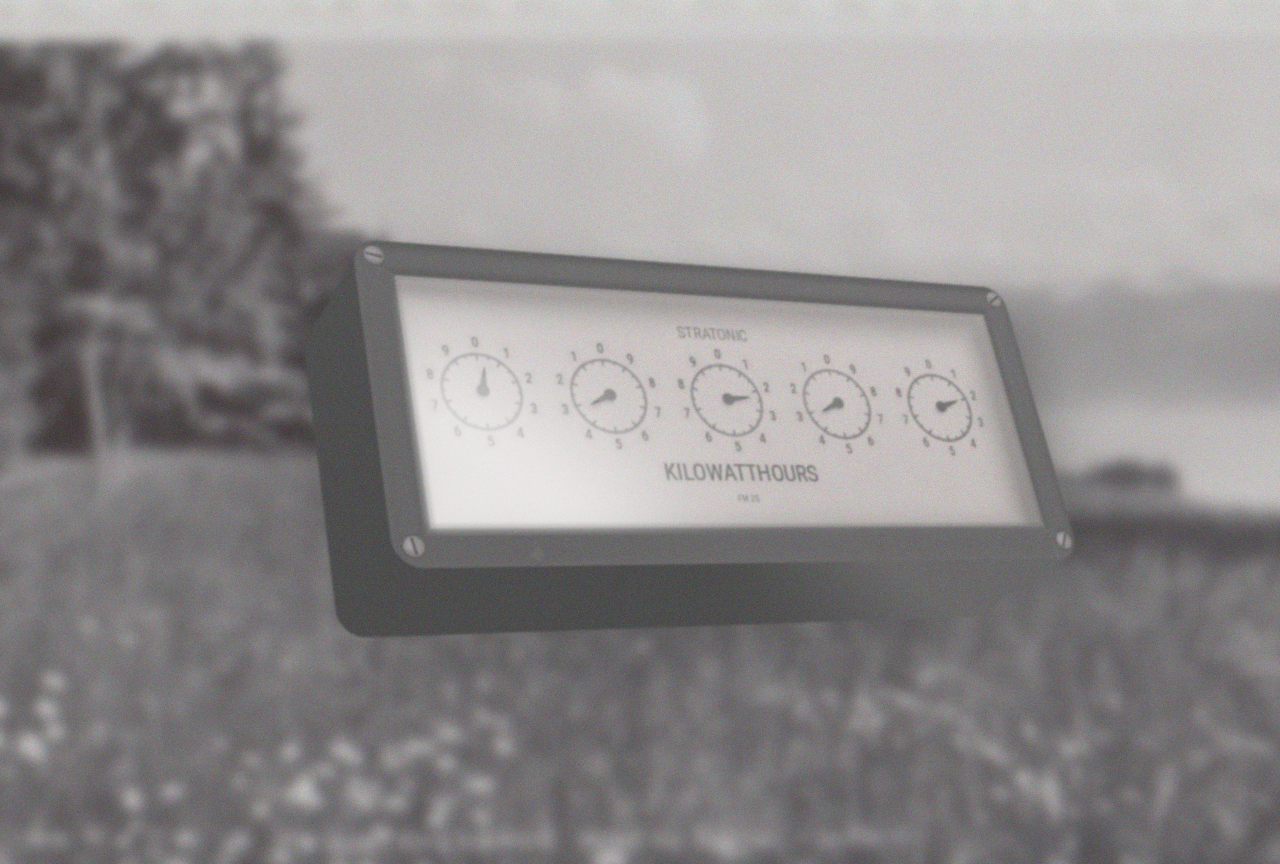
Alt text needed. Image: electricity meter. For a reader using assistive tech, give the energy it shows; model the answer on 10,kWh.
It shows 3232,kWh
